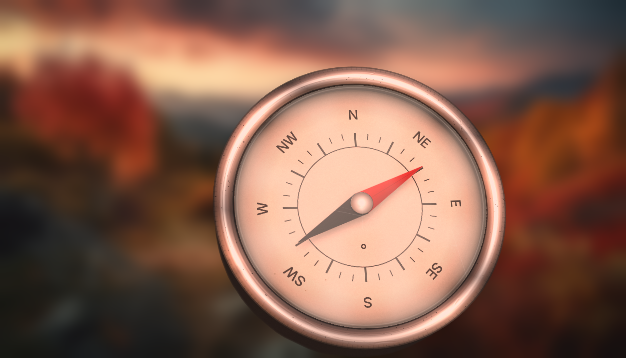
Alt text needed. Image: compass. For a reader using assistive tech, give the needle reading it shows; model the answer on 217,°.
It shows 60,°
